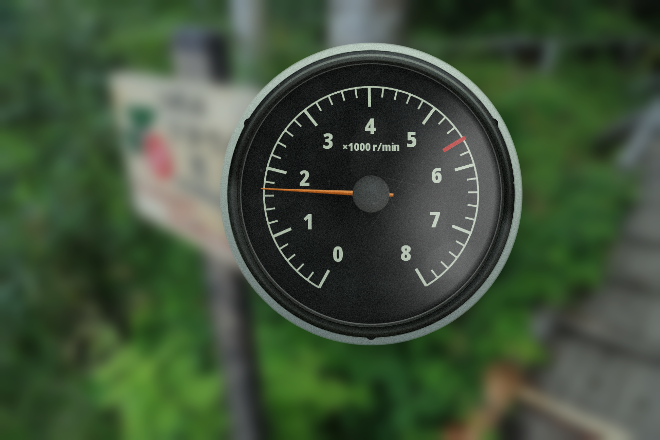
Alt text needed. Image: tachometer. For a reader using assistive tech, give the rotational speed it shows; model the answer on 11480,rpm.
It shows 1700,rpm
